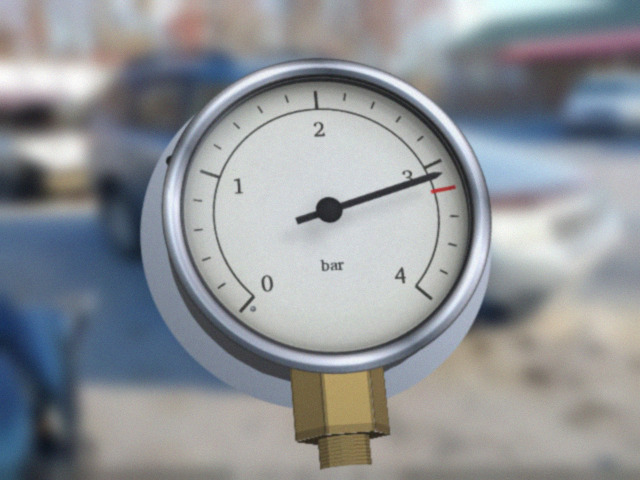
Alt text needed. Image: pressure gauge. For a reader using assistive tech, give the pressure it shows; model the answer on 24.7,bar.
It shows 3.1,bar
